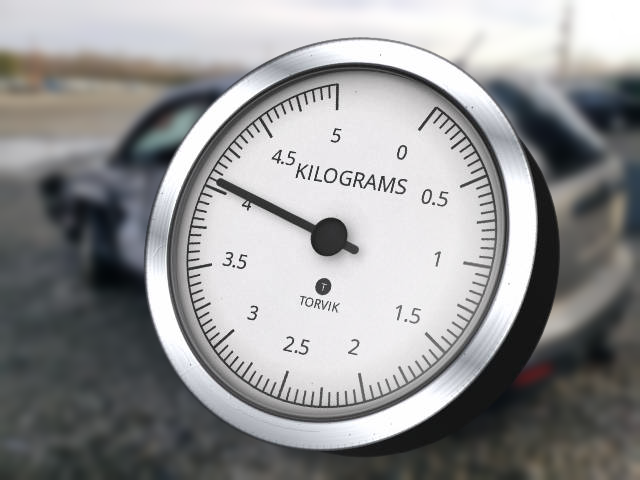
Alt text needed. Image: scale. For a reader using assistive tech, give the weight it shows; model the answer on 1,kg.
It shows 4.05,kg
